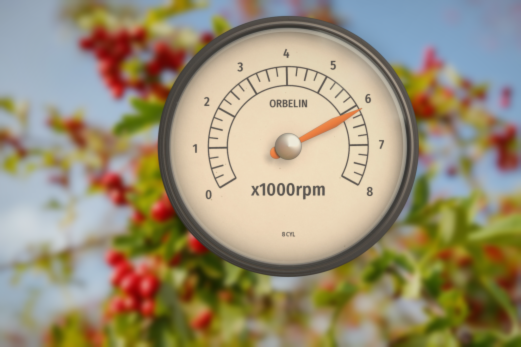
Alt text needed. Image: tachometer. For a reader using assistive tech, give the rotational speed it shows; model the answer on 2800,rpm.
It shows 6125,rpm
